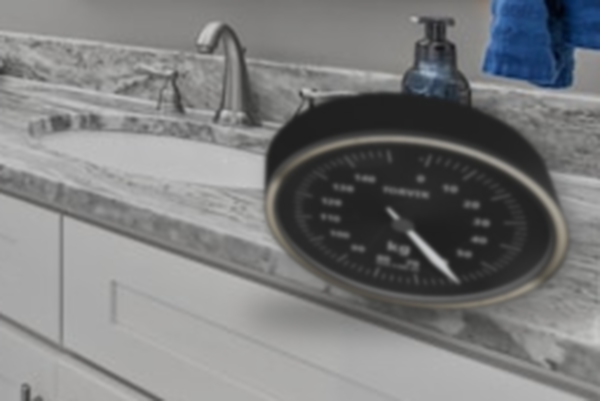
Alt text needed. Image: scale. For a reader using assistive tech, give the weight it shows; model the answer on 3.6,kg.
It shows 60,kg
